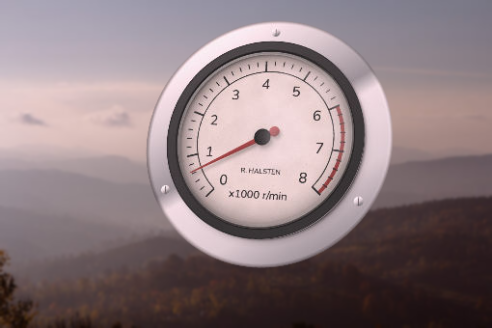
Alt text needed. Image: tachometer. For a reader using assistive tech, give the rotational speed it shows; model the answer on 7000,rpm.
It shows 600,rpm
